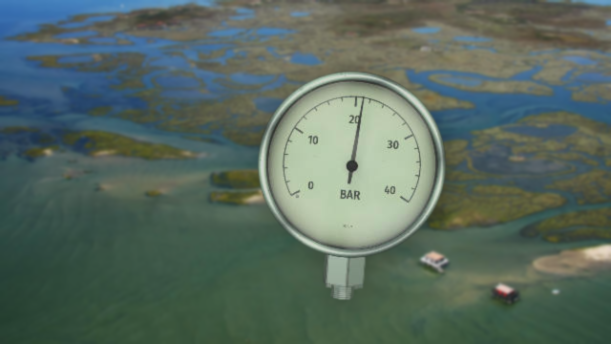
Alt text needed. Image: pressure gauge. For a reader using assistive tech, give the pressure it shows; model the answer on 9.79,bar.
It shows 21,bar
